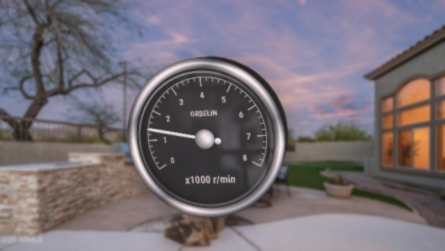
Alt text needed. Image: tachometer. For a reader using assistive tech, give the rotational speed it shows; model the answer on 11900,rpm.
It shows 1400,rpm
